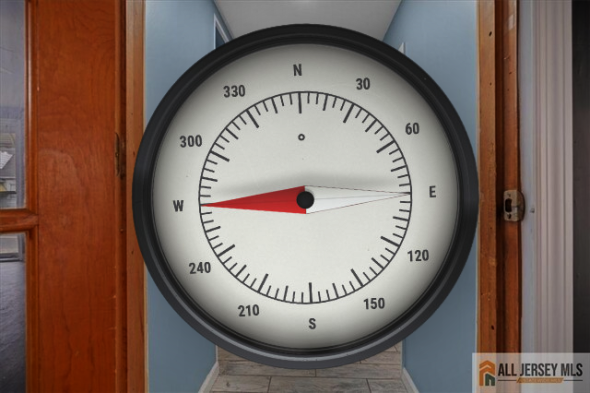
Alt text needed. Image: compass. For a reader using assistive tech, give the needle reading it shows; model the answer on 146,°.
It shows 270,°
